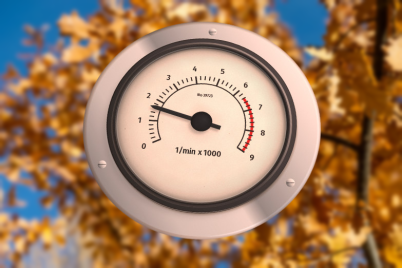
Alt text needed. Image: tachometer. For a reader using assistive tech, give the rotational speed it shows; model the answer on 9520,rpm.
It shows 1600,rpm
